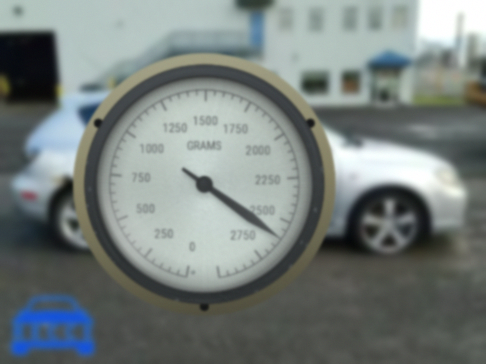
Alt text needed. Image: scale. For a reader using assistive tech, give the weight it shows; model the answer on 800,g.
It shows 2600,g
